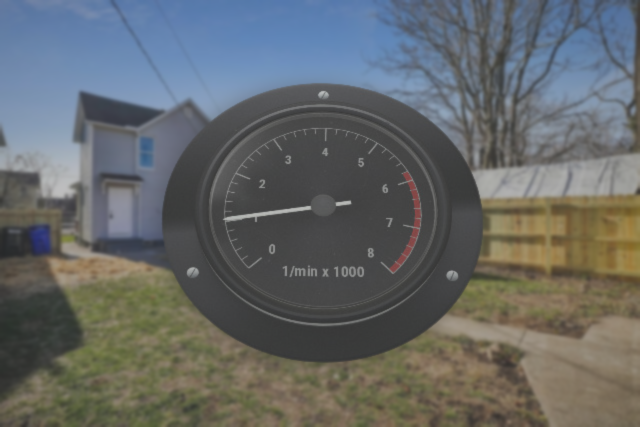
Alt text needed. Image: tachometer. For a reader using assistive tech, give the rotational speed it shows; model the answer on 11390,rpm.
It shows 1000,rpm
